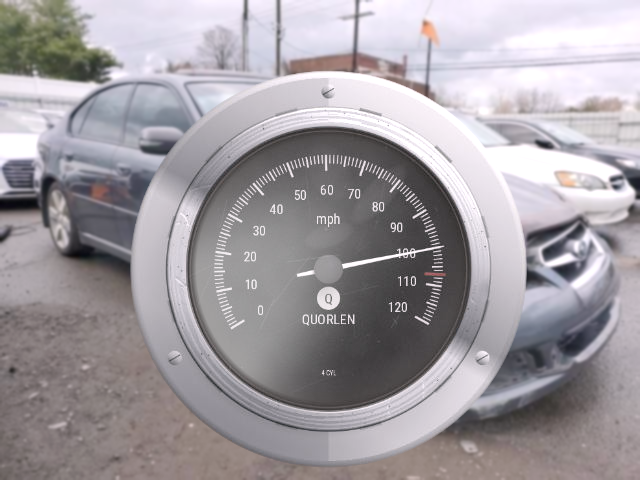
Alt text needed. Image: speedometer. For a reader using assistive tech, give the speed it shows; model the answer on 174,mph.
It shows 100,mph
